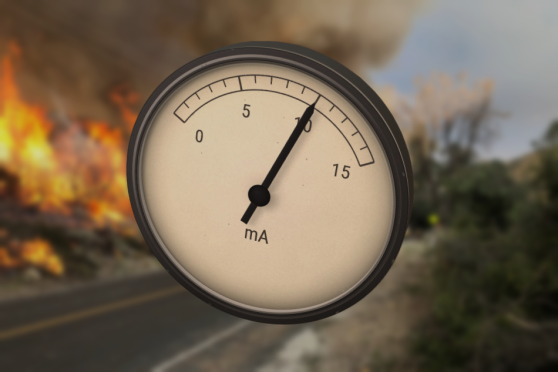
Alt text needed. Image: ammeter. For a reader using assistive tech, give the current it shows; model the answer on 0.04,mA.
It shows 10,mA
